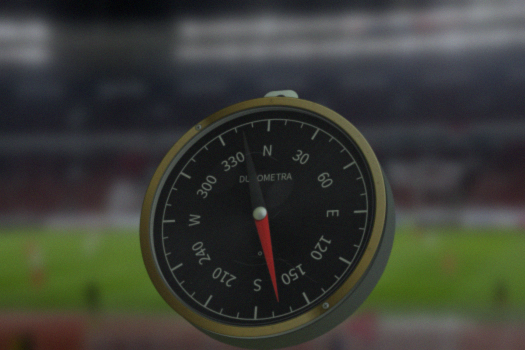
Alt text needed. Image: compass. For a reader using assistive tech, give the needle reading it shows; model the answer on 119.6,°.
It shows 165,°
